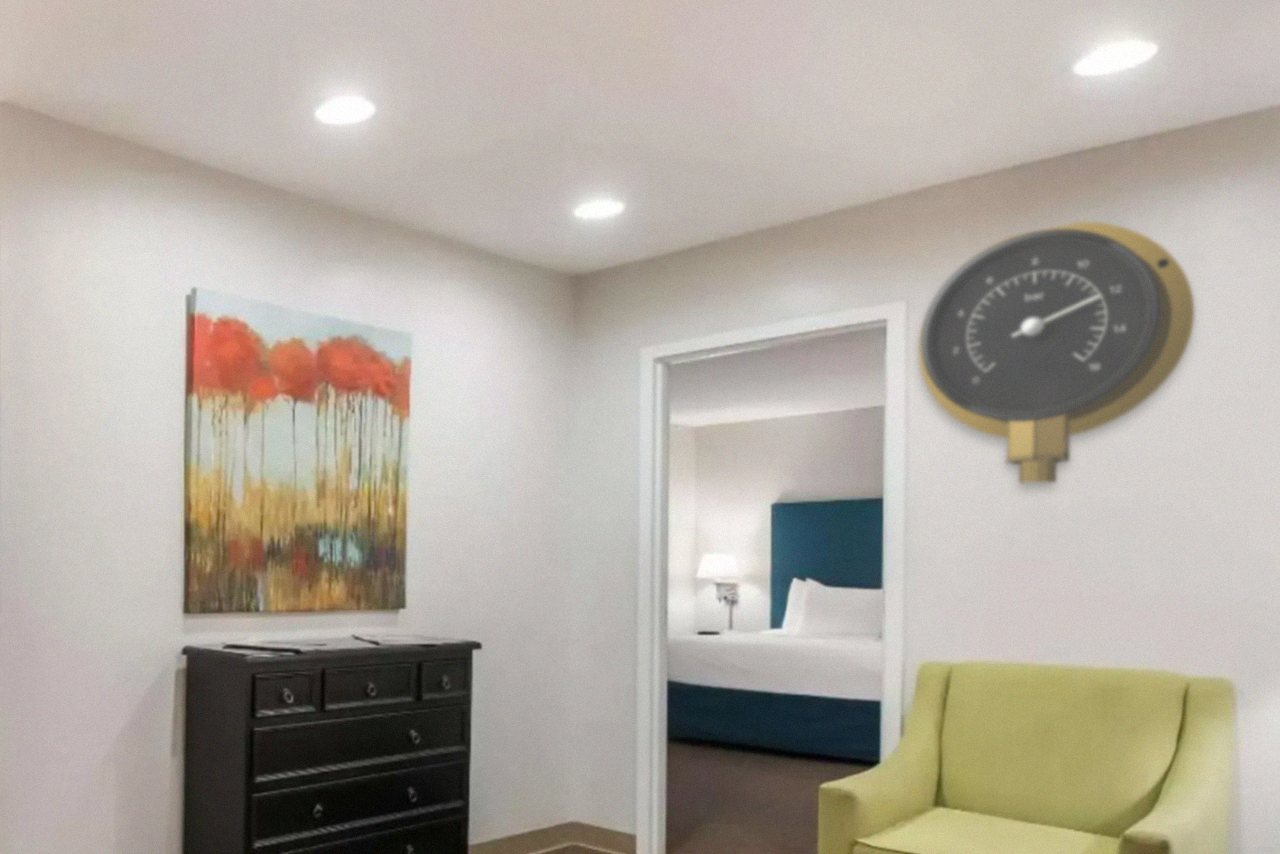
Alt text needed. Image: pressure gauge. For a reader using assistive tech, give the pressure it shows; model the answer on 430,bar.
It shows 12,bar
